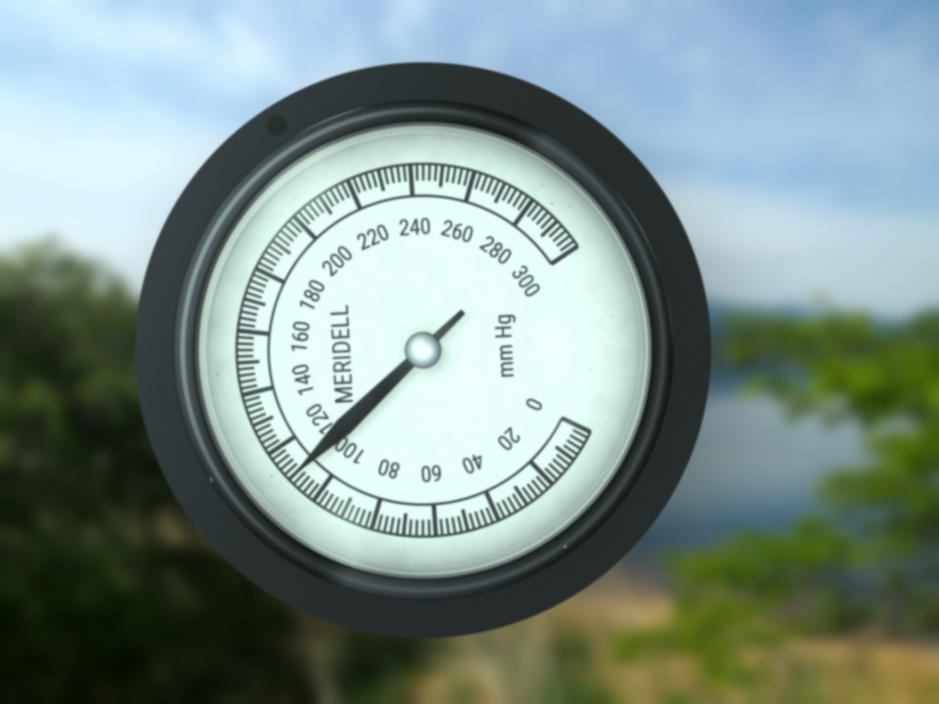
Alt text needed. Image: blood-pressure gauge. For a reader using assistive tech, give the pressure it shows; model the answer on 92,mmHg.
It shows 110,mmHg
